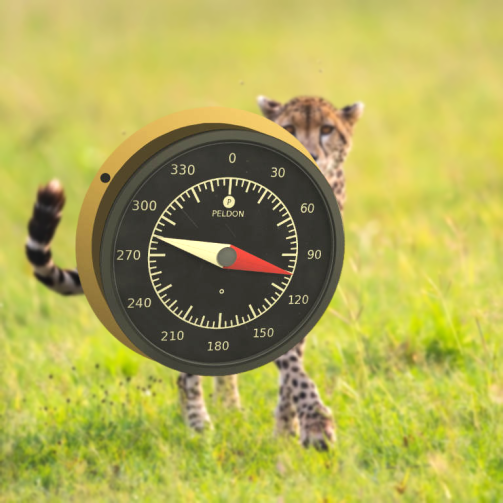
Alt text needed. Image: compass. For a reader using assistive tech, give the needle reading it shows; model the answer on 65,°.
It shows 105,°
